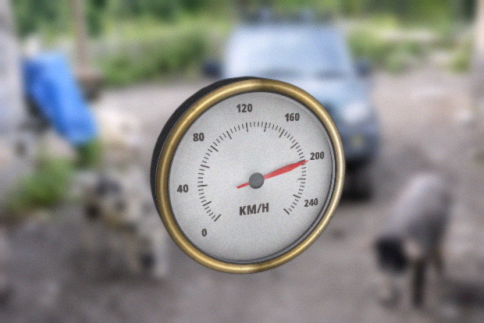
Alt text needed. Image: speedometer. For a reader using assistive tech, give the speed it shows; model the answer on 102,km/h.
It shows 200,km/h
